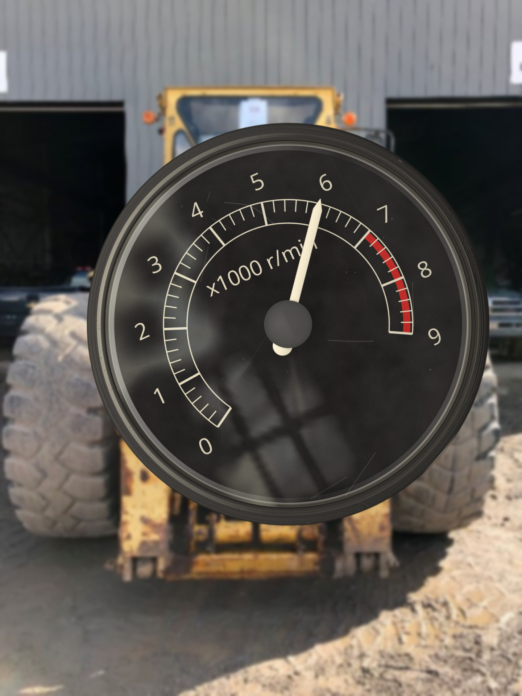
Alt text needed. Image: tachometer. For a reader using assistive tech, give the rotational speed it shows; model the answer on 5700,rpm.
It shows 6000,rpm
